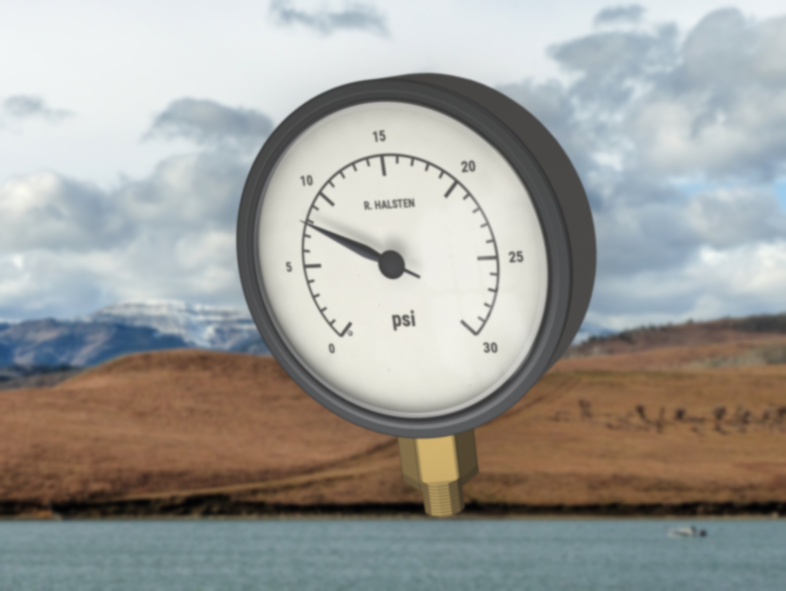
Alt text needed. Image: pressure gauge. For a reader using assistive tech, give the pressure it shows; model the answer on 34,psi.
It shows 8,psi
